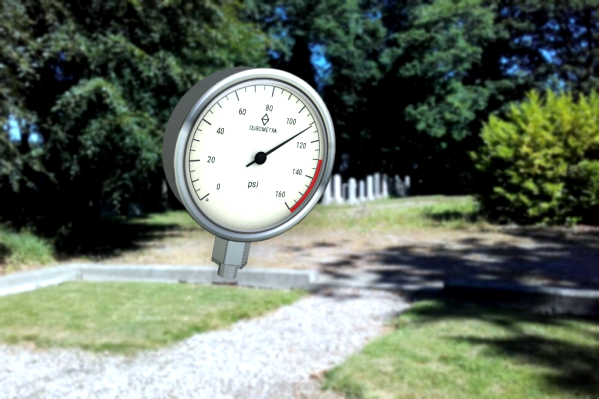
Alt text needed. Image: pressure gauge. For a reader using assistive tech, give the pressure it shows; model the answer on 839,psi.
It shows 110,psi
